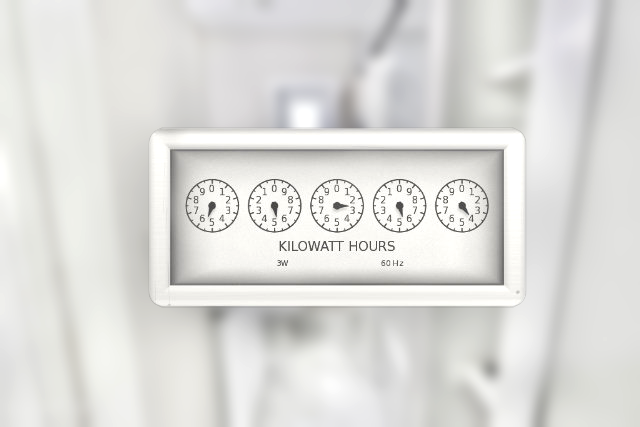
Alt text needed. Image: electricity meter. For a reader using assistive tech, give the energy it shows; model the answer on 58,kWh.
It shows 55254,kWh
